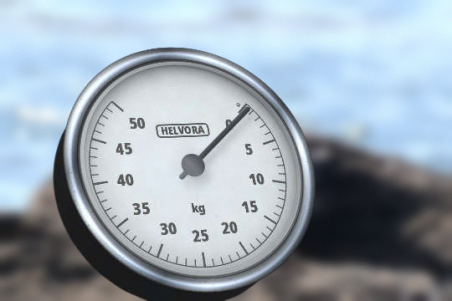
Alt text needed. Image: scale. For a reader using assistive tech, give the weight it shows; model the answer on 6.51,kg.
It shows 0.5,kg
